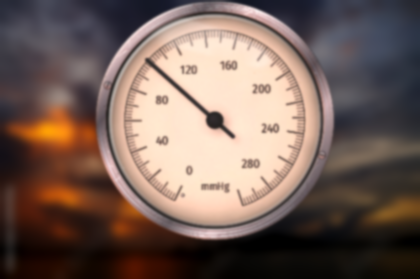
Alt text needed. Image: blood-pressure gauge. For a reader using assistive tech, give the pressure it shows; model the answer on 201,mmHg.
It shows 100,mmHg
